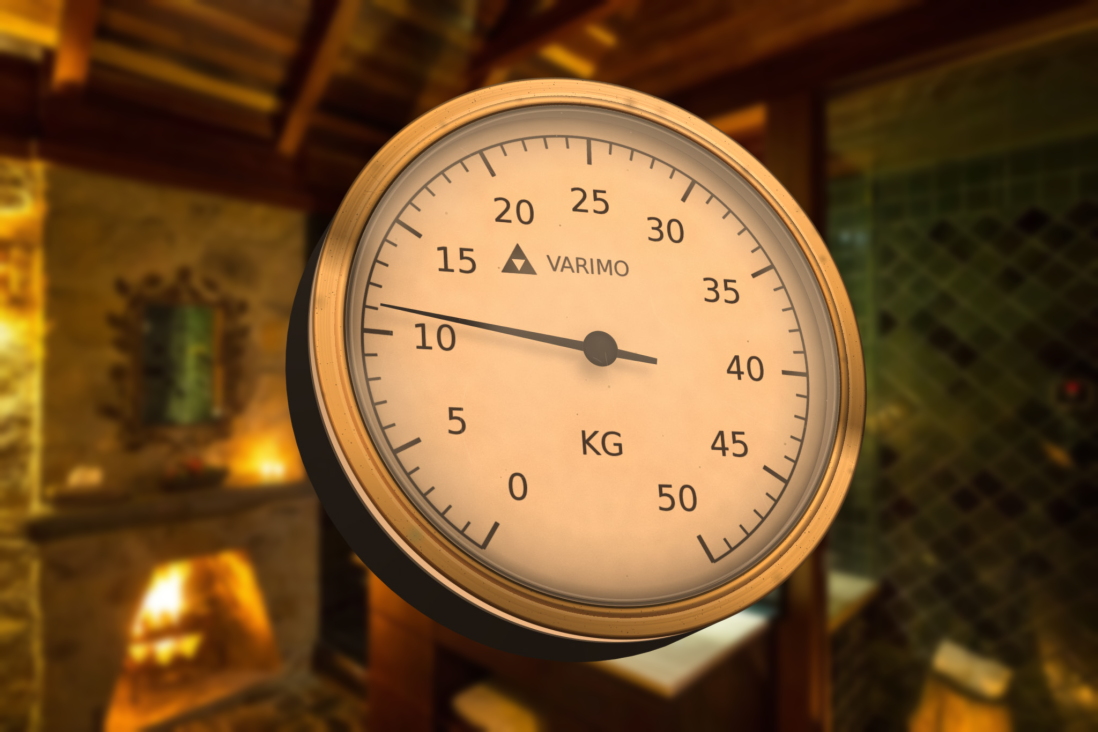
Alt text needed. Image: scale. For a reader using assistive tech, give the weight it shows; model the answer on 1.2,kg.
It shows 11,kg
